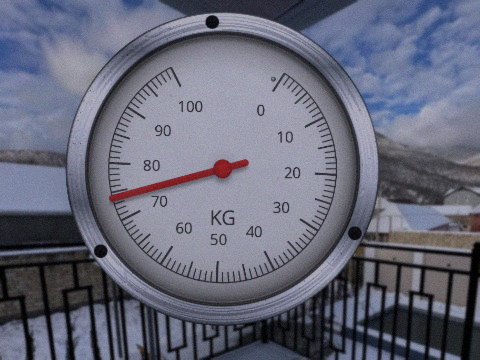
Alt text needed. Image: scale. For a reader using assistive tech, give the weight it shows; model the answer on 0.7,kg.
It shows 74,kg
